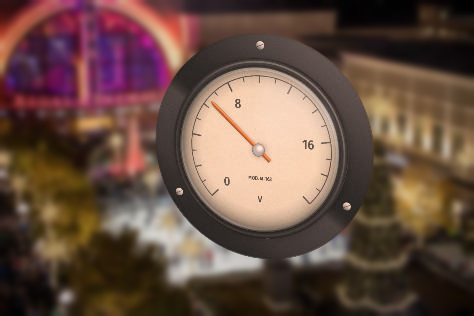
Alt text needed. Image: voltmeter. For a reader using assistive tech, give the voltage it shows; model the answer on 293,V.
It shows 6.5,V
